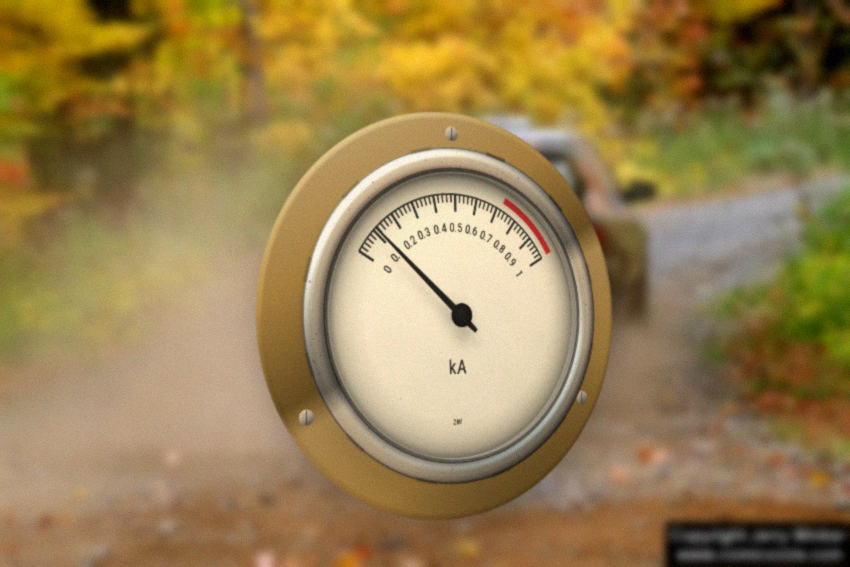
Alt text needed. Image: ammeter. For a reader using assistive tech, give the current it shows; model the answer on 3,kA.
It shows 0.1,kA
